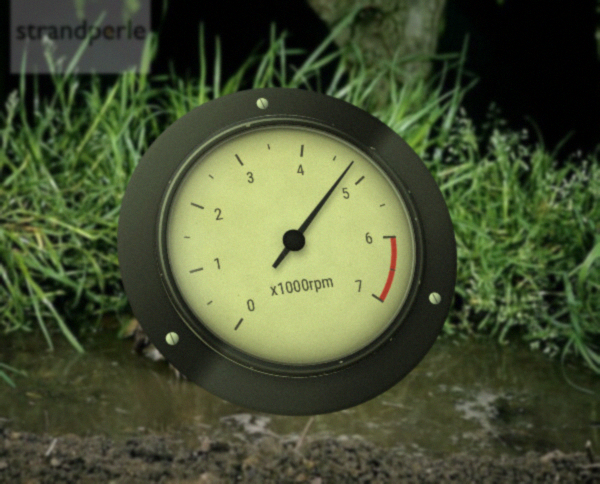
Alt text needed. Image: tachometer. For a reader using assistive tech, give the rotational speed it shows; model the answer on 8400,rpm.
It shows 4750,rpm
